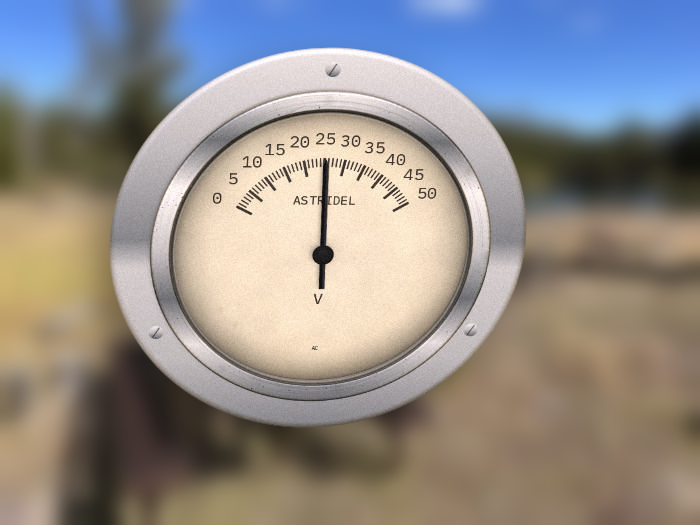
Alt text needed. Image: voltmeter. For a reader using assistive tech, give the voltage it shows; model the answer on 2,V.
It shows 25,V
